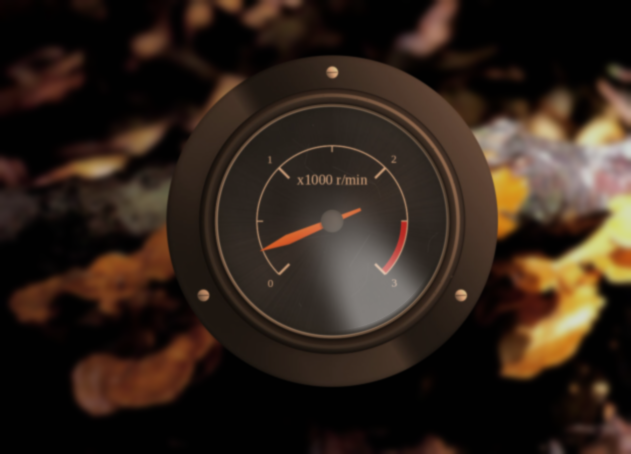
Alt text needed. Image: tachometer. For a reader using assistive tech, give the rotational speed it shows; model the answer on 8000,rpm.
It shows 250,rpm
